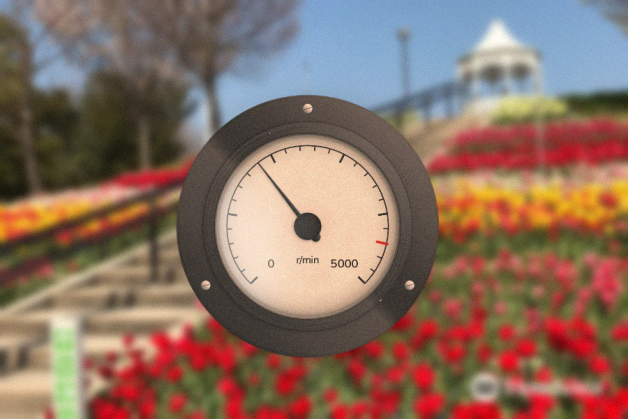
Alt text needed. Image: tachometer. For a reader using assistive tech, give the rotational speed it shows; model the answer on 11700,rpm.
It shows 1800,rpm
